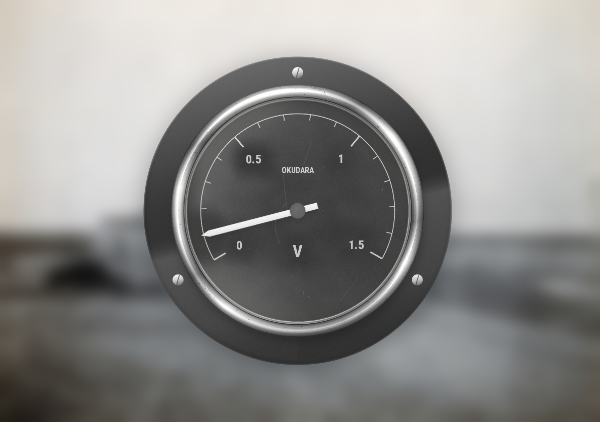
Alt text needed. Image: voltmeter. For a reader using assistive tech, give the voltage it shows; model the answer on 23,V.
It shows 0.1,V
